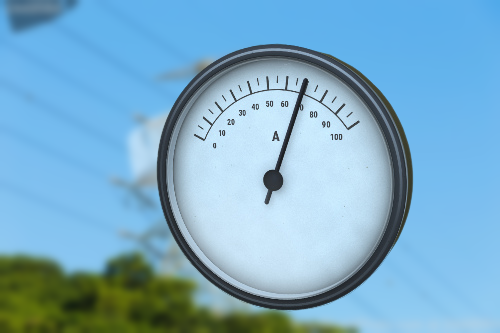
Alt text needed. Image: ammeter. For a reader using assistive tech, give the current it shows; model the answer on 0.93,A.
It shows 70,A
